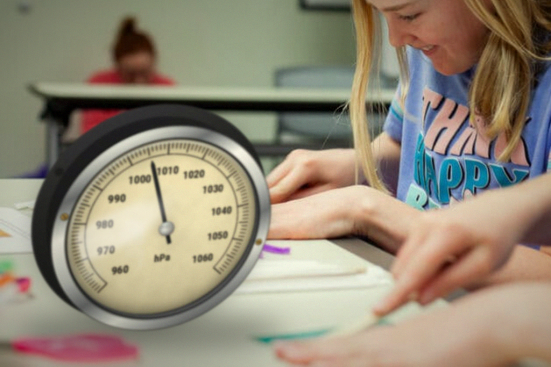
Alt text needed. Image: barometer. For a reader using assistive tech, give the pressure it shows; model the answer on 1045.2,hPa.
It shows 1005,hPa
